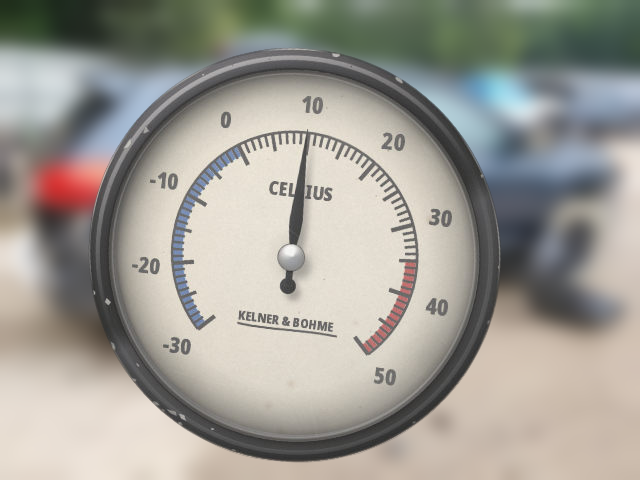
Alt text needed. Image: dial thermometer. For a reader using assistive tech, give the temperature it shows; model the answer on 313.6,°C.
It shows 10,°C
